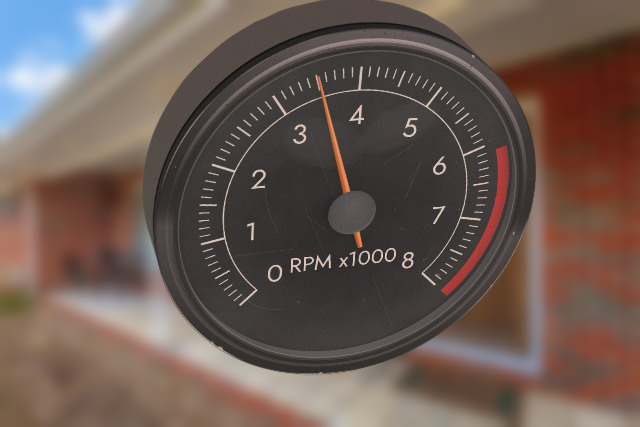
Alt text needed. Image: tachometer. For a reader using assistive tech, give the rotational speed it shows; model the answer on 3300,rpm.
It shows 3500,rpm
